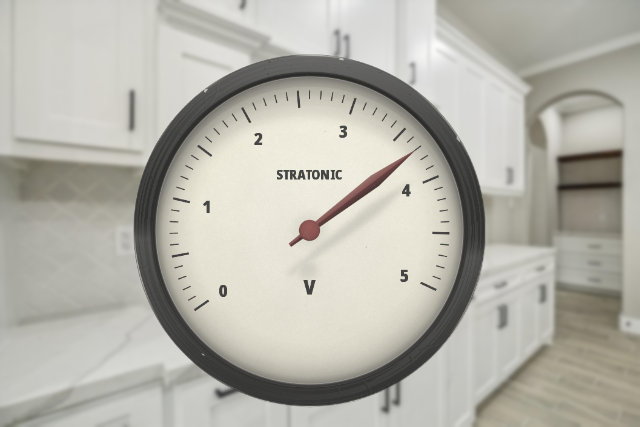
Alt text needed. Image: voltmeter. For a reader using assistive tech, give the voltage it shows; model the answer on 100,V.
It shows 3.7,V
